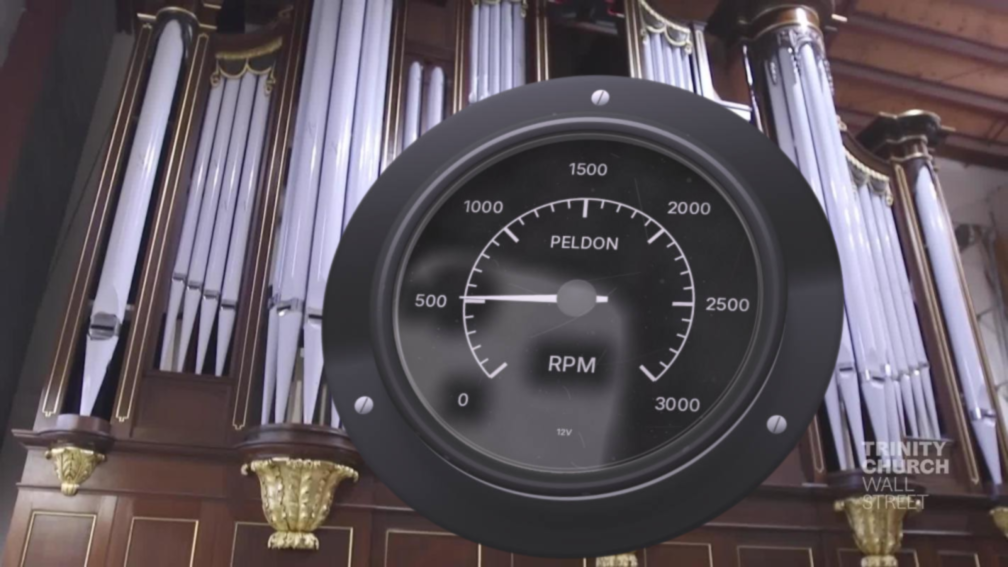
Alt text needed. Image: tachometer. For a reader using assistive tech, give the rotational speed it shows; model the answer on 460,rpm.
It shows 500,rpm
